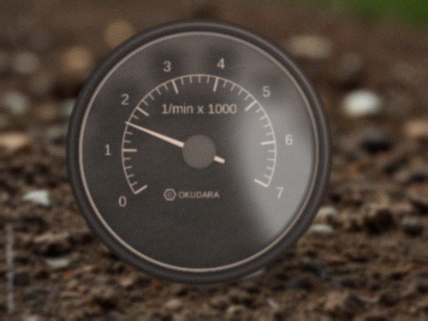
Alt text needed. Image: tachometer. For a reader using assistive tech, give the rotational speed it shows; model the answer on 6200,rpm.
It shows 1600,rpm
